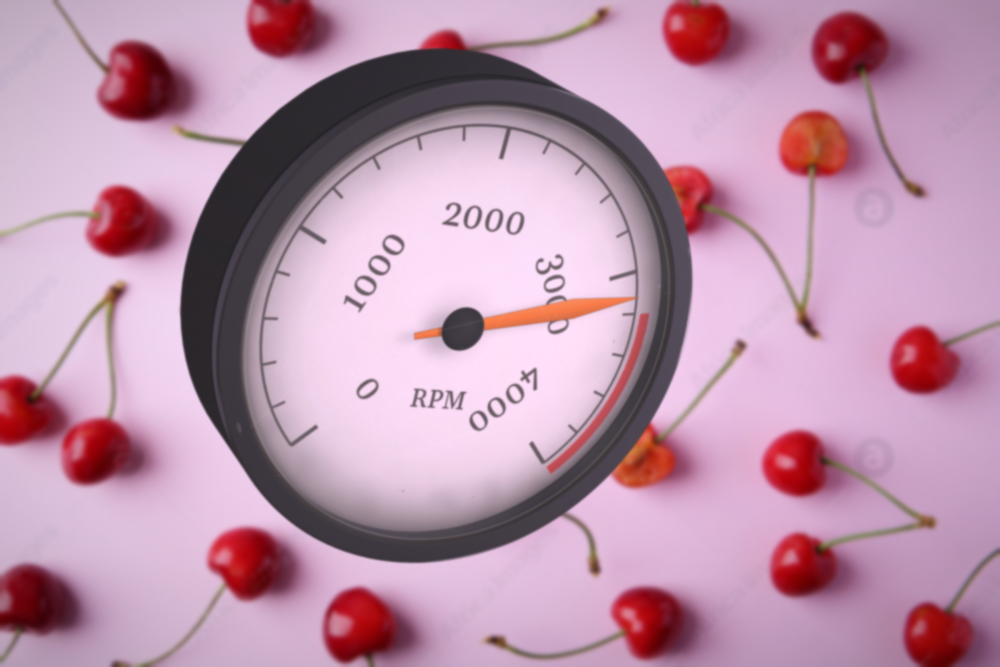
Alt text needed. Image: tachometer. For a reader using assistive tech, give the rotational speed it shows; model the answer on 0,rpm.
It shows 3100,rpm
